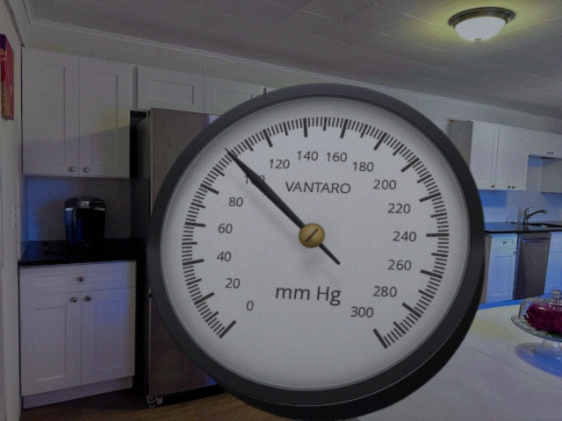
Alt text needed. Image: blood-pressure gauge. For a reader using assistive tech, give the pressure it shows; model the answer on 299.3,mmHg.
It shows 100,mmHg
